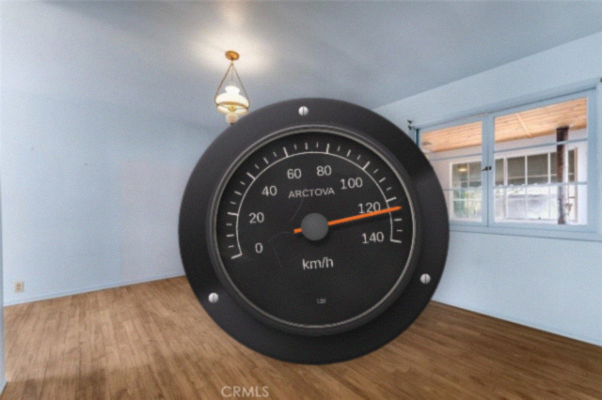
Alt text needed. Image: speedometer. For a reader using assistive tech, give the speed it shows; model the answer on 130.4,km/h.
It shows 125,km/h
